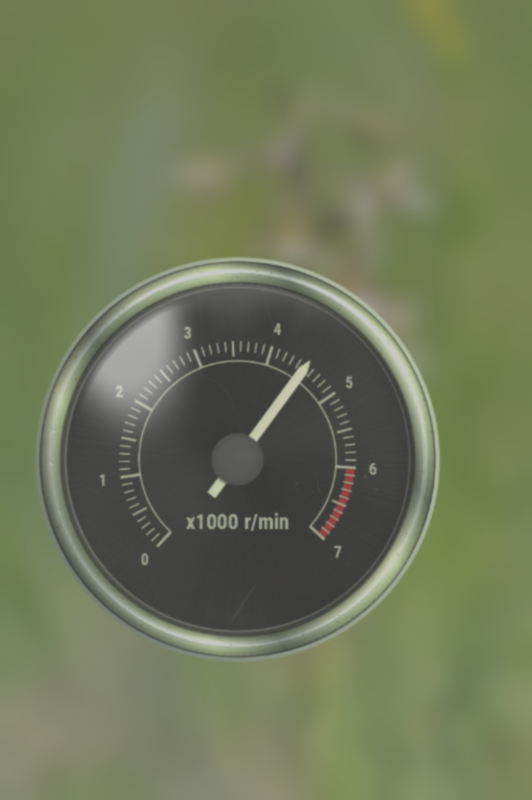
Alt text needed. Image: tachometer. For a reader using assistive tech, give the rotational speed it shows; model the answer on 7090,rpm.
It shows 4500,rpm
